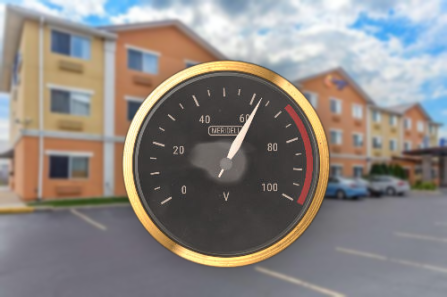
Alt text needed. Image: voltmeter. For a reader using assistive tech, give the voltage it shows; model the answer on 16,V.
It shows 62.5,V
